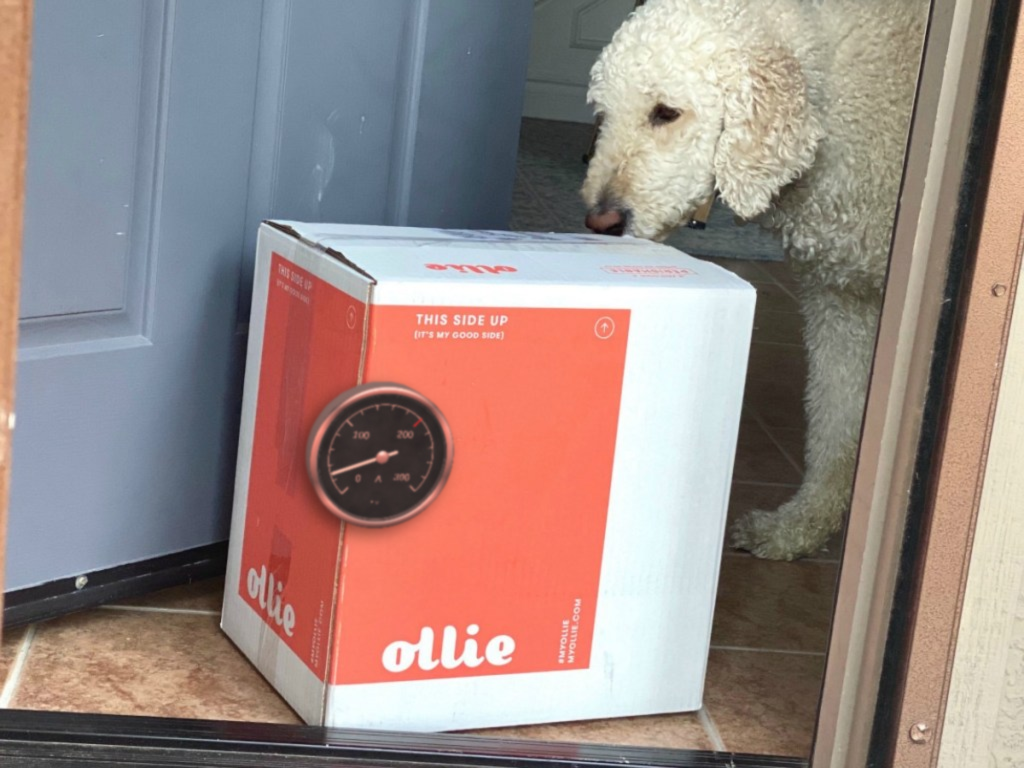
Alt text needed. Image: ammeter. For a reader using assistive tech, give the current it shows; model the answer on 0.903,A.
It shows 30,A
